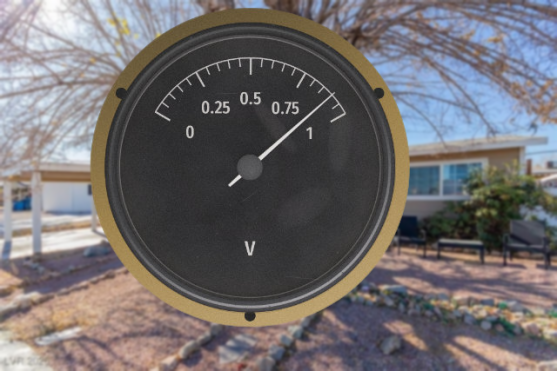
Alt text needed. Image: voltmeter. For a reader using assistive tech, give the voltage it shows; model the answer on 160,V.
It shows 0.9,V
